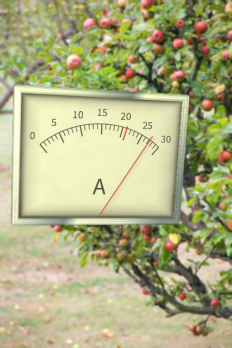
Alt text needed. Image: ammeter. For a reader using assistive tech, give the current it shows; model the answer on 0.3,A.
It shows 27,A
